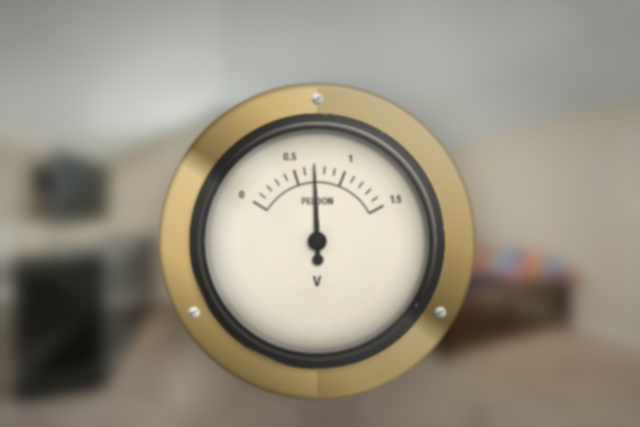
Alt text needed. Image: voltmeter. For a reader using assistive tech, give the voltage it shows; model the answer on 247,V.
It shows 0.7,V
